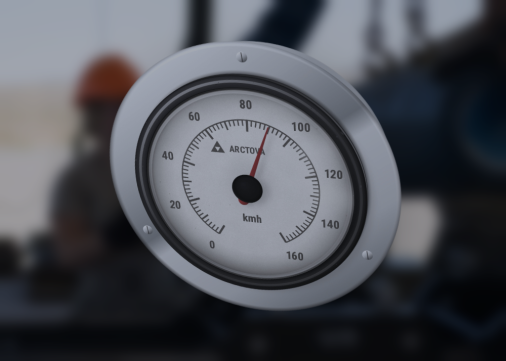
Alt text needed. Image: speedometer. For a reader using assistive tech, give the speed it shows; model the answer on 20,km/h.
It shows 90,km/h
